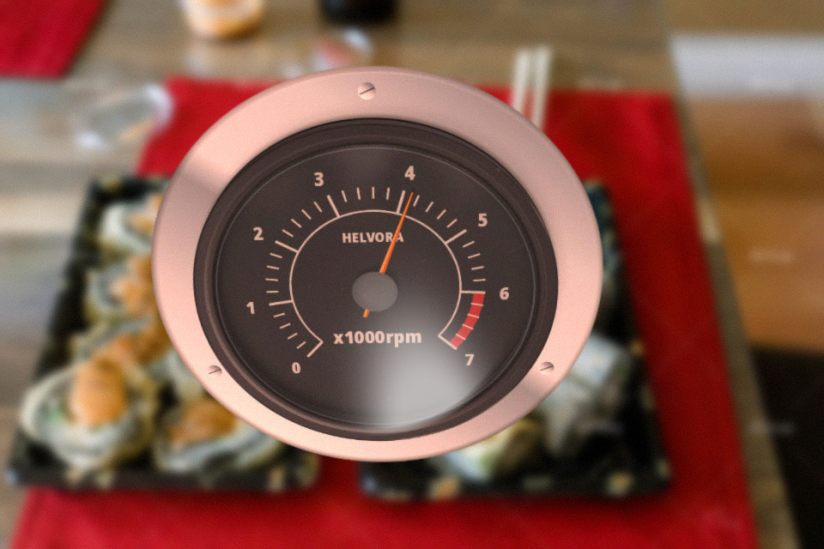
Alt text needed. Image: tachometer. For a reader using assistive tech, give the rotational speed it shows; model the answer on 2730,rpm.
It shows 4100,rpm
